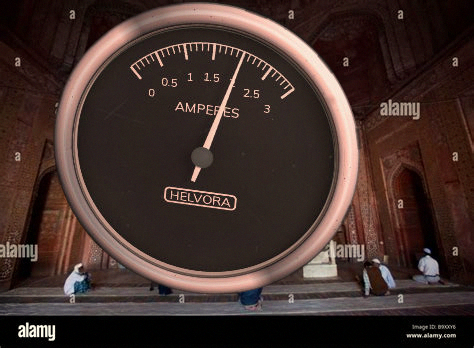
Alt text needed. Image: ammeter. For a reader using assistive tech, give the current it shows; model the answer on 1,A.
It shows 2,A
